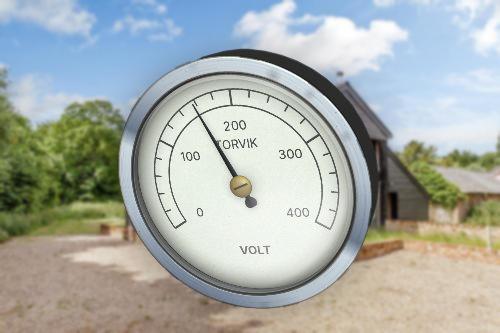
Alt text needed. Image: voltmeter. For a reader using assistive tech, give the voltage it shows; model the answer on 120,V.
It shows 160,V
